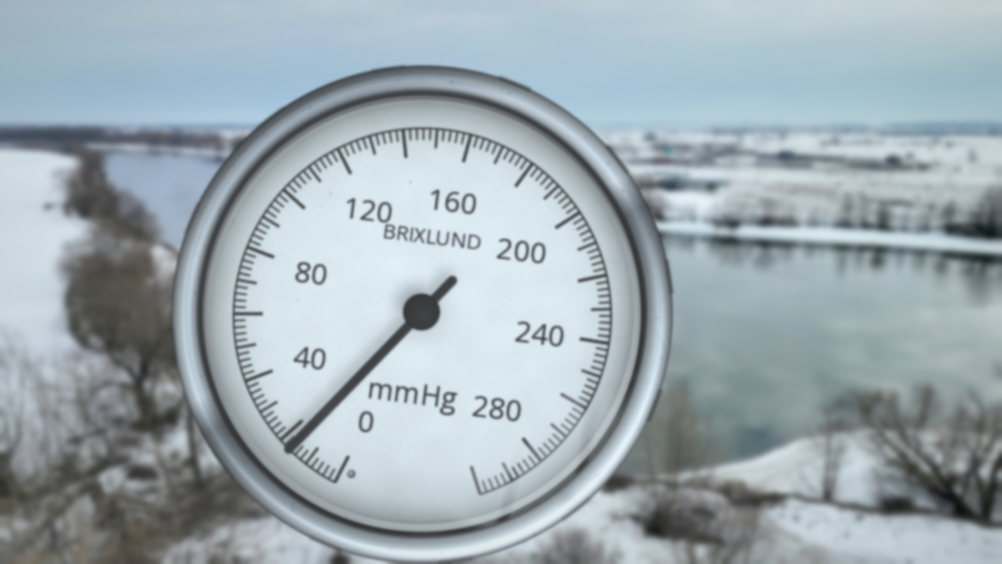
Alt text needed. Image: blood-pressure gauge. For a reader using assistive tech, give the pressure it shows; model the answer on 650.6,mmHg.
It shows 16,mmHg
